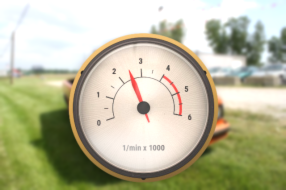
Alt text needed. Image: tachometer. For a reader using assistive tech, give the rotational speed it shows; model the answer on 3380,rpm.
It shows 2500,rpm
